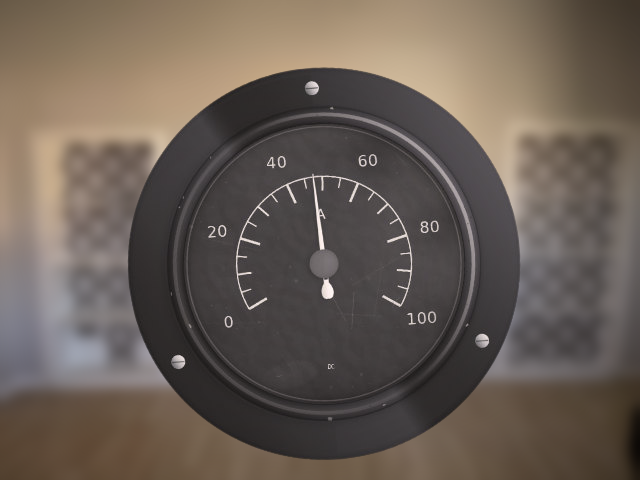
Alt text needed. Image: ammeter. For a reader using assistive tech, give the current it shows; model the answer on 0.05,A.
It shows 47.5,A
